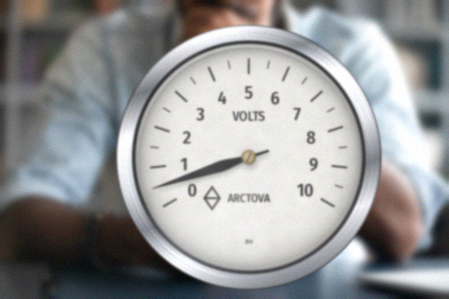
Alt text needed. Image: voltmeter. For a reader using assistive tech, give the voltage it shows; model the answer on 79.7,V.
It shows 0.5,V
